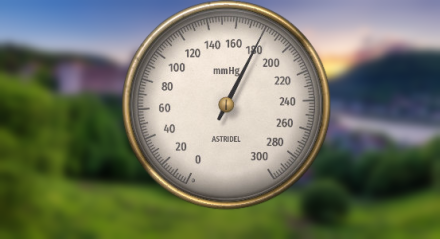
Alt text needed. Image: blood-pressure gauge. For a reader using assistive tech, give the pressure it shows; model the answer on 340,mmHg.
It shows 180,mmHg
